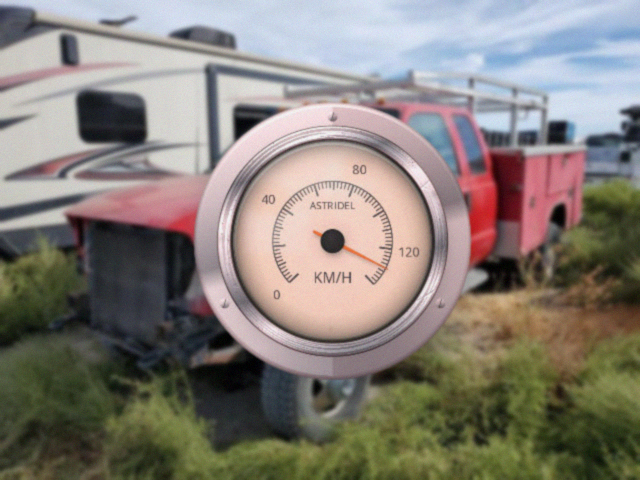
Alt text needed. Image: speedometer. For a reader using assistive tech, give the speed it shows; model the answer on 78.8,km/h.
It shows 130,km/h
